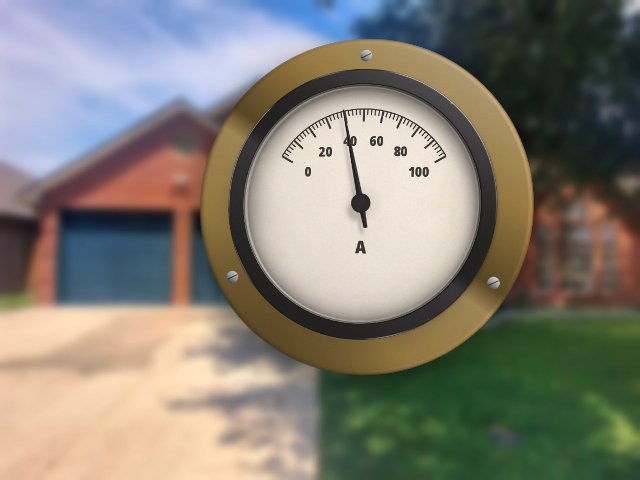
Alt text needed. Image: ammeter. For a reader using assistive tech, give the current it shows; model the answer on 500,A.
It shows 40,A
